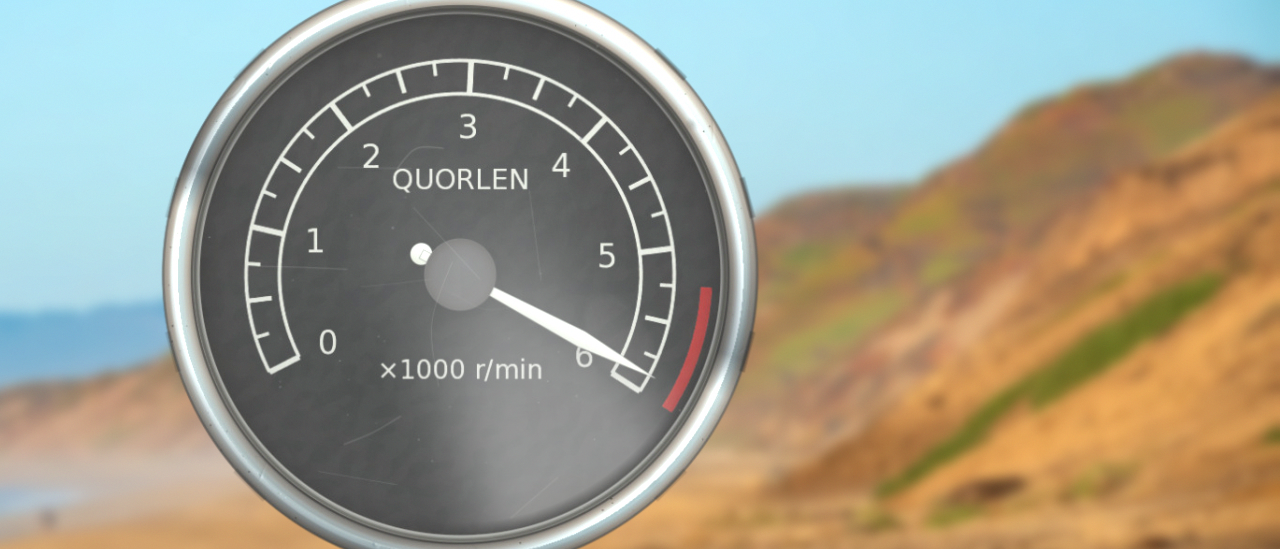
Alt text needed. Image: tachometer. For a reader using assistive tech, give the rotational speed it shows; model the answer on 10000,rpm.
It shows 5875,rpm
